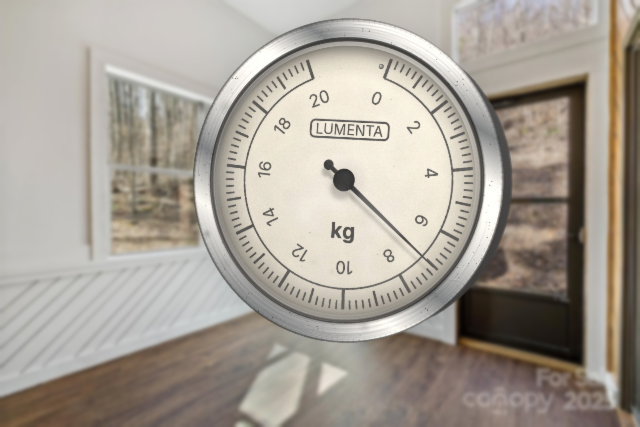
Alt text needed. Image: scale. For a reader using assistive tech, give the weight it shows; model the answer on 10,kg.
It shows 7,kg
